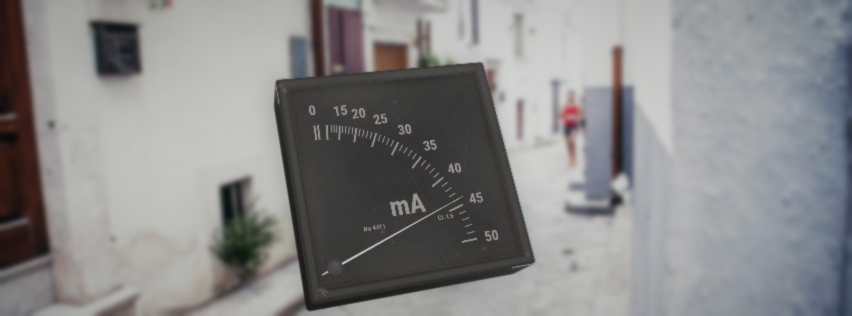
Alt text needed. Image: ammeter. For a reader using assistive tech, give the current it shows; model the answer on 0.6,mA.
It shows 44,mA
